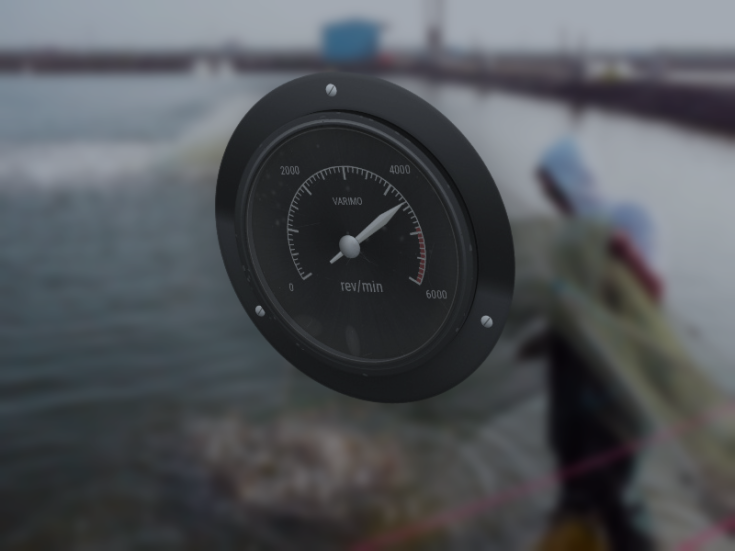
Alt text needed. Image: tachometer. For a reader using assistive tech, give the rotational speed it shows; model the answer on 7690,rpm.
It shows 4400,rpm
